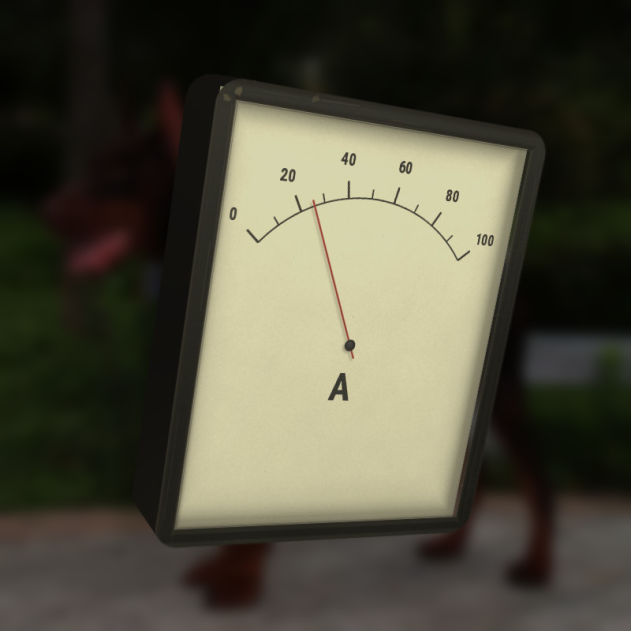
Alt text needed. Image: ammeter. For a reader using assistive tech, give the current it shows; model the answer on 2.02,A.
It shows 25,A
